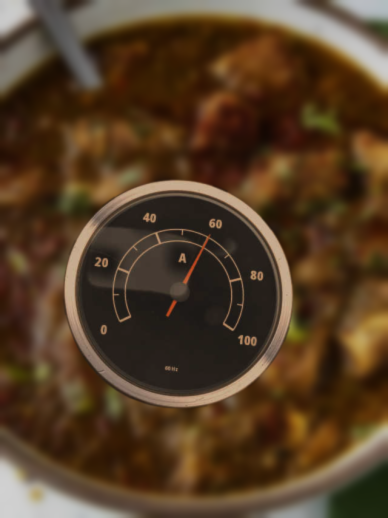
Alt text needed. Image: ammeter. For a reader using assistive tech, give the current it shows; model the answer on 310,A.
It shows 60,A
